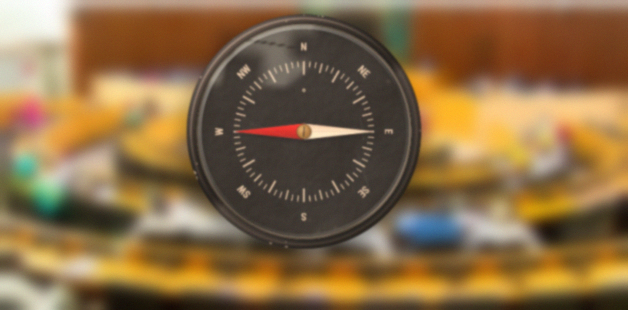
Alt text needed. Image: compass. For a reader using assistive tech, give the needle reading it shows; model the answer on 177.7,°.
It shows 270,°
